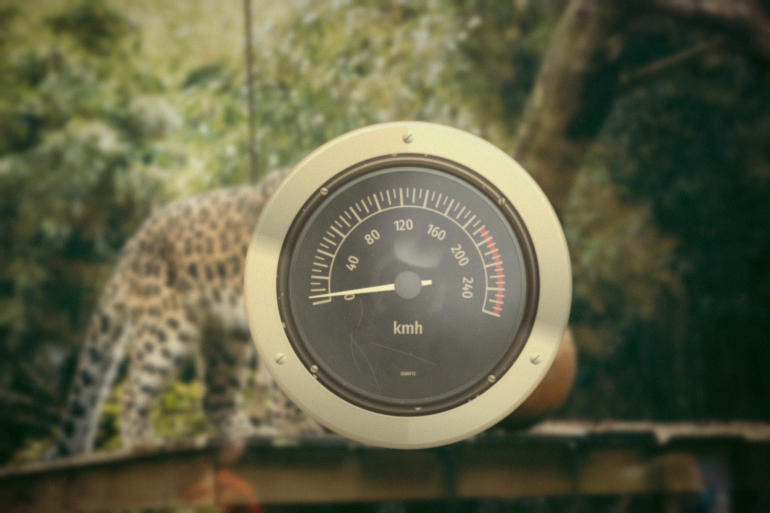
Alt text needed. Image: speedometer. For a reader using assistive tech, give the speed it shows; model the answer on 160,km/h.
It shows 5,km/h
